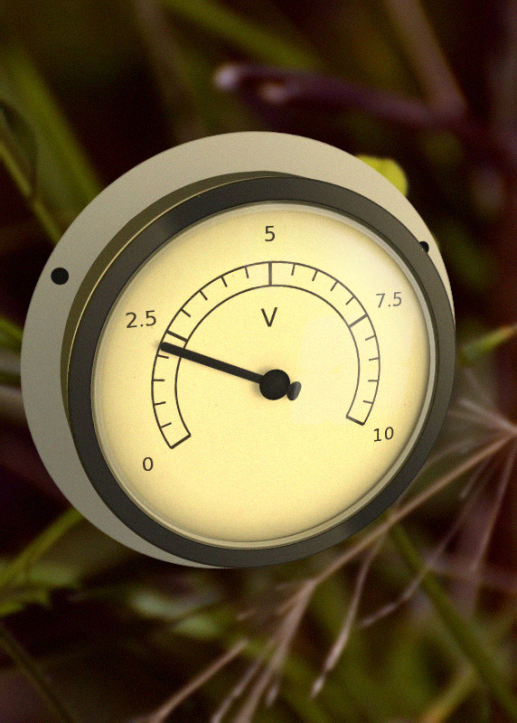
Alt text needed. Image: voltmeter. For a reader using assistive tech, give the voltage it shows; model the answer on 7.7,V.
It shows 2.25,V
